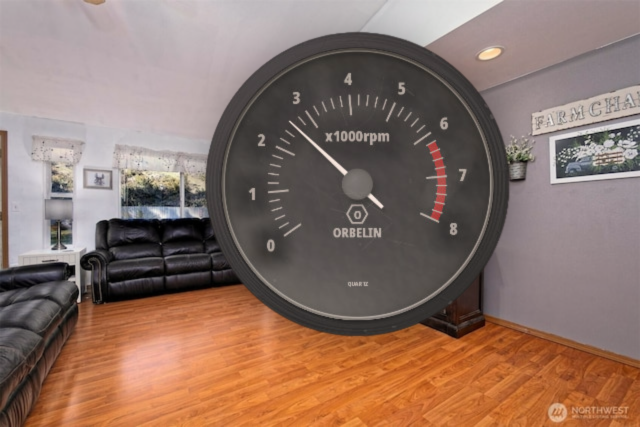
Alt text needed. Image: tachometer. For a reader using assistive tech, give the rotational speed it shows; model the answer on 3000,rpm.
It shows 2600,rpm
